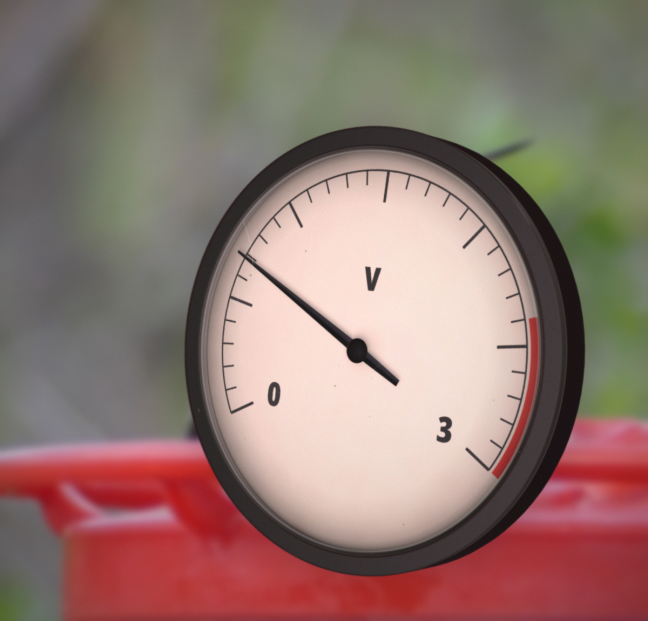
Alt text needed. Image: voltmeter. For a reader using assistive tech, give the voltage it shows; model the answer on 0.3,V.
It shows 0.7,V
